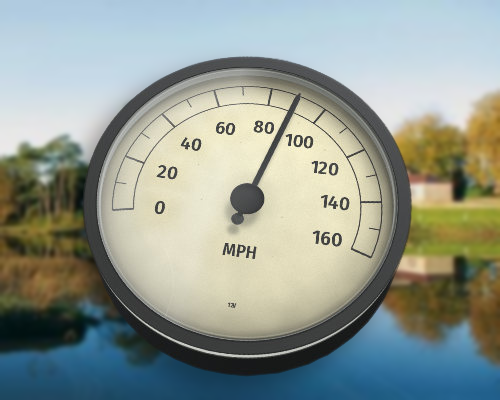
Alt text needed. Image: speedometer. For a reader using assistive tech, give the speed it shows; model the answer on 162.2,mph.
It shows 90,mph
